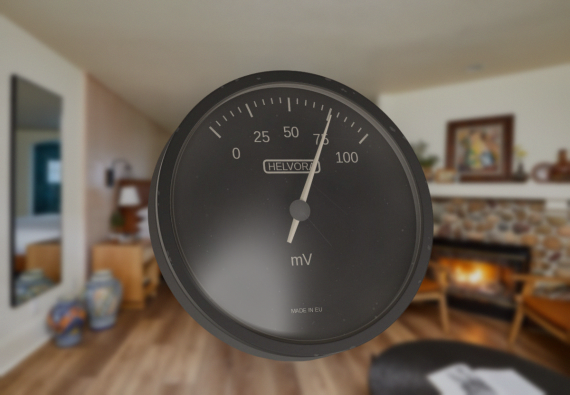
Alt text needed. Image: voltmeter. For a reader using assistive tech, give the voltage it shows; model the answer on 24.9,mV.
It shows 75,mV
